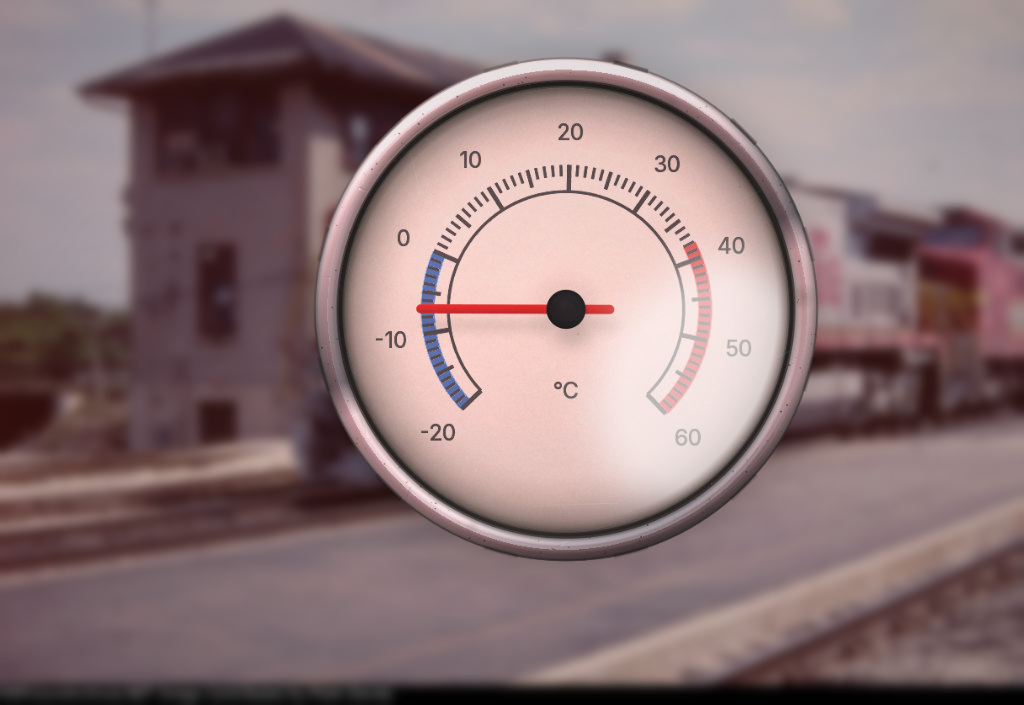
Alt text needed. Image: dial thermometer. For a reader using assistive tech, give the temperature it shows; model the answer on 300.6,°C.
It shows -7,°C
